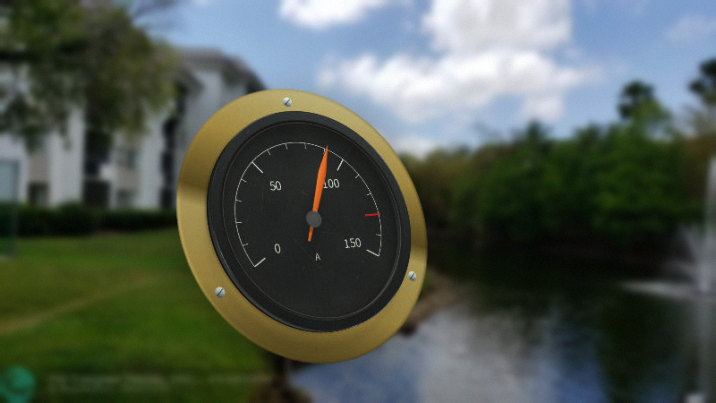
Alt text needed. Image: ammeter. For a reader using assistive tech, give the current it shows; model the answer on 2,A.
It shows 90,A
